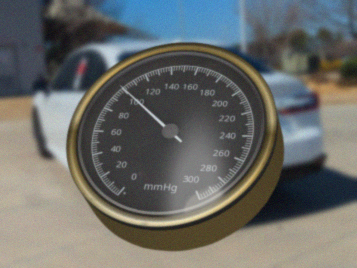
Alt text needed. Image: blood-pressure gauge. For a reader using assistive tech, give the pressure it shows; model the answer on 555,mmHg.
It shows 100,mmHg
